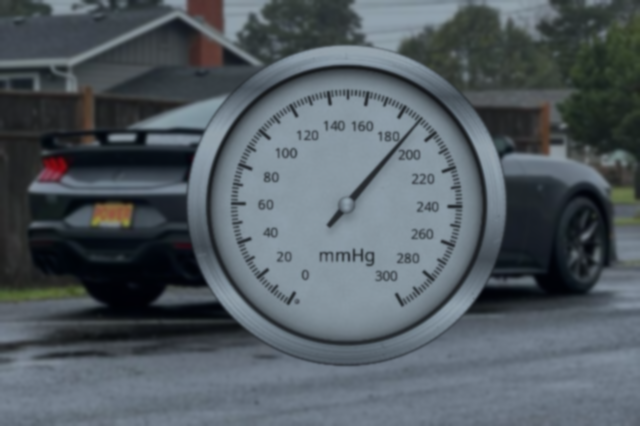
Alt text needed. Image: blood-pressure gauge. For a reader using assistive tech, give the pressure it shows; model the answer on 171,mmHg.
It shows 190,mmHg
